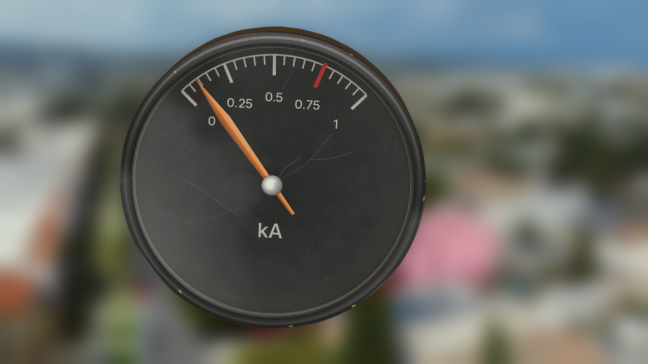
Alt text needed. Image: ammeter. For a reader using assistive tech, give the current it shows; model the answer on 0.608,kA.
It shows 0.1,kA
